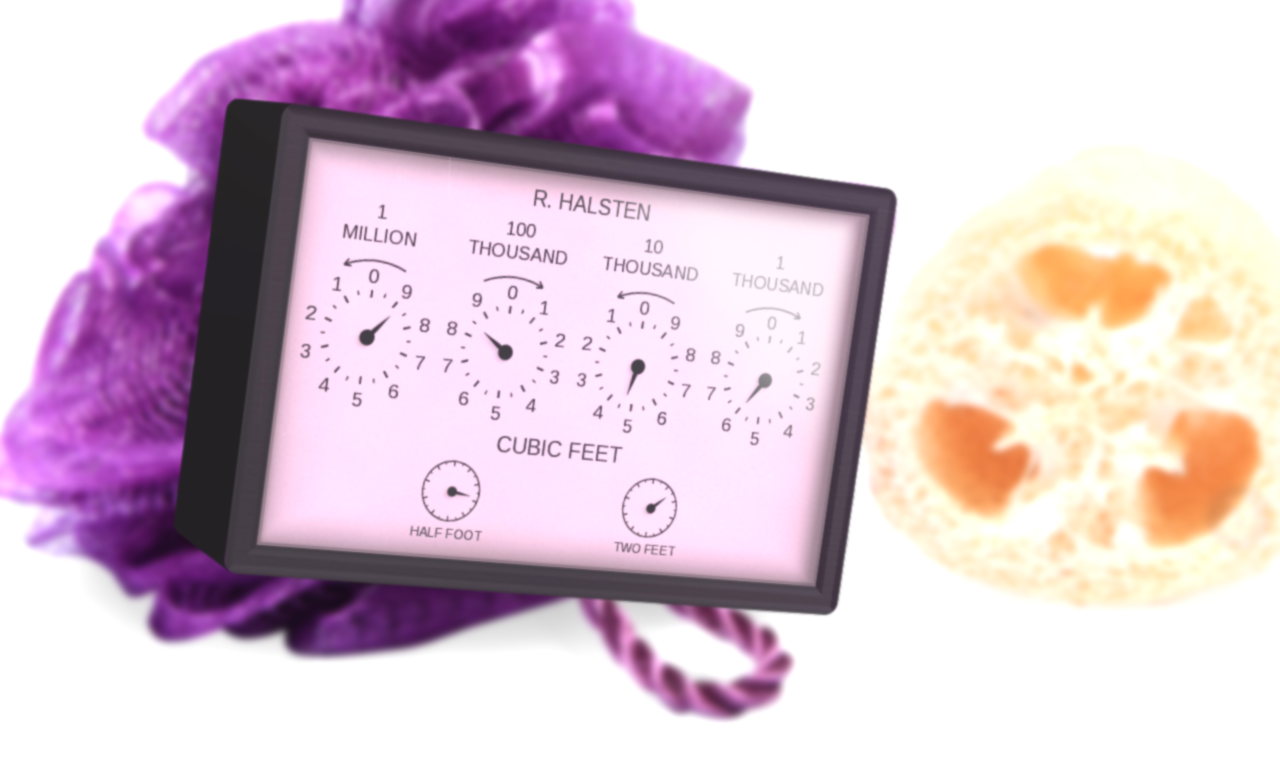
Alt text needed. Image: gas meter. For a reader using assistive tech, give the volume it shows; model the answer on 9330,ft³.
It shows 884600,ft³
